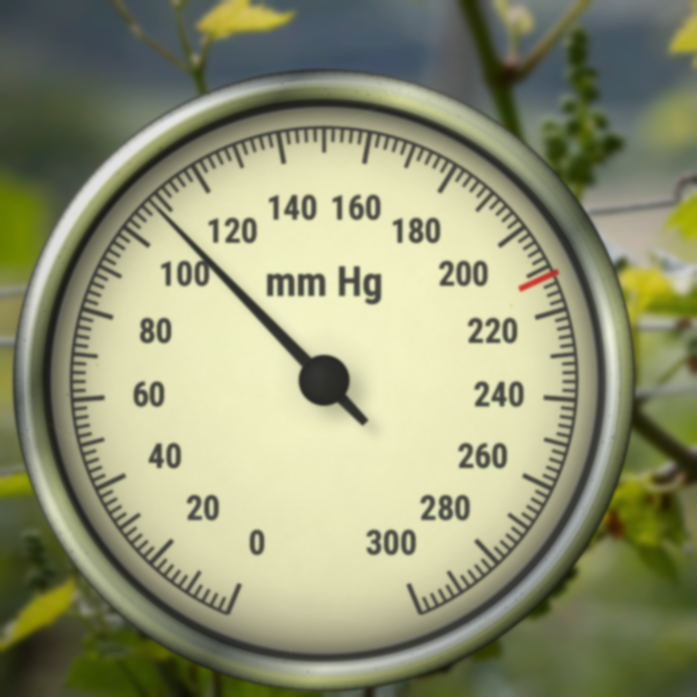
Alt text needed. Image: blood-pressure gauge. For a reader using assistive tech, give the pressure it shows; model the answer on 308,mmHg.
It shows 108,mmHg
